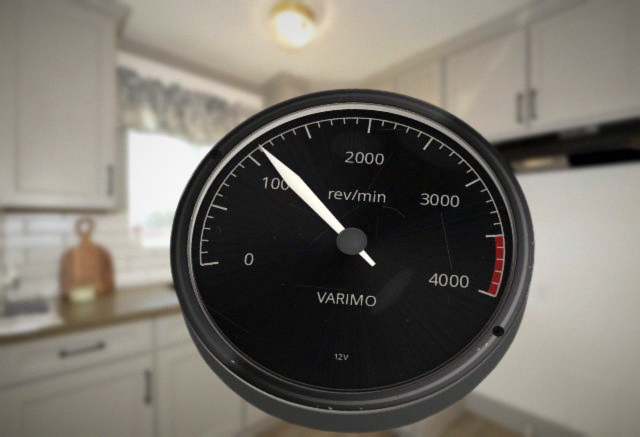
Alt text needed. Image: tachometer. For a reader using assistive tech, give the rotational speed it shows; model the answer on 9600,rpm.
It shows 1100,rpm
